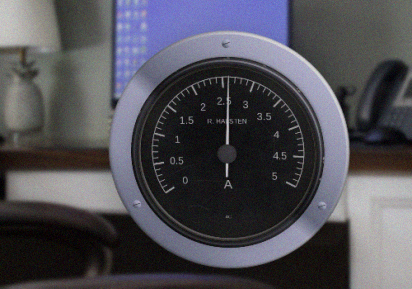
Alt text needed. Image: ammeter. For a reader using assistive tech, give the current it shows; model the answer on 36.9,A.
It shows 2.6,A
